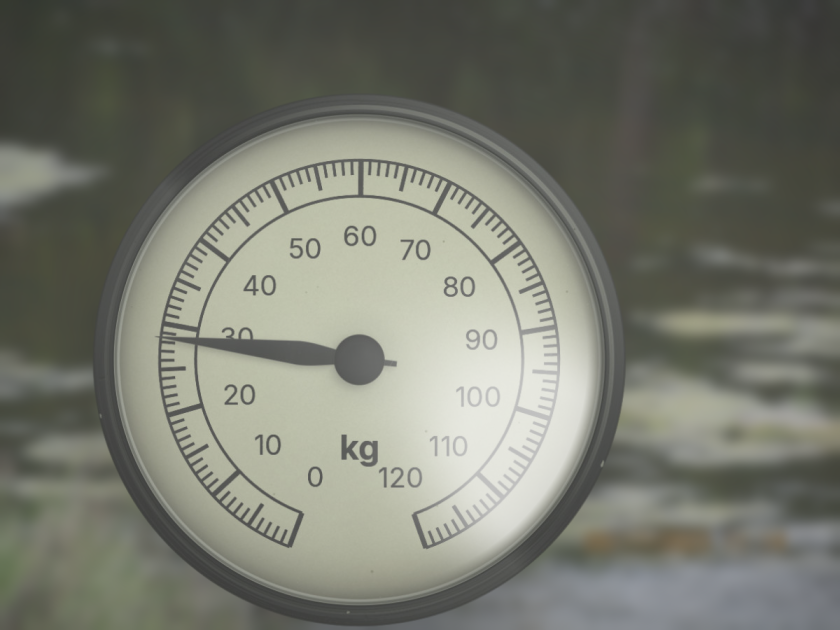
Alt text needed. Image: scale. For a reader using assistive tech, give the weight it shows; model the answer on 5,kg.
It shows 28.5,kg
